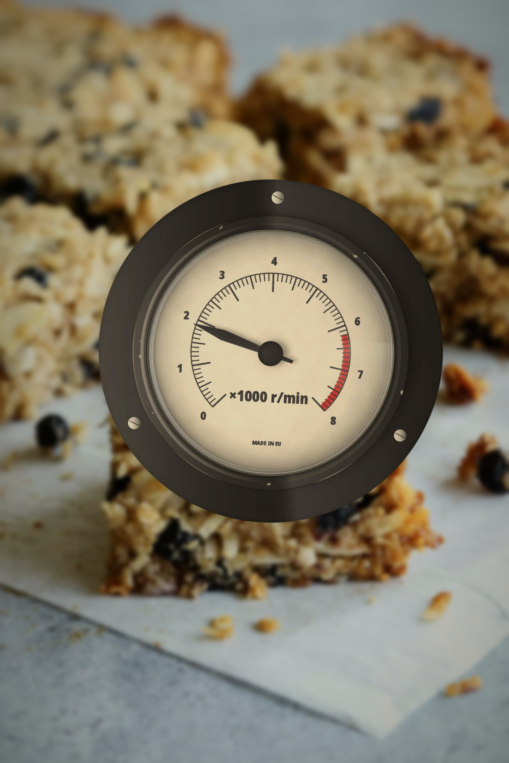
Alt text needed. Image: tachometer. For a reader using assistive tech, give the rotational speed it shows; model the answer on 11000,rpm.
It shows 1900,rpm
